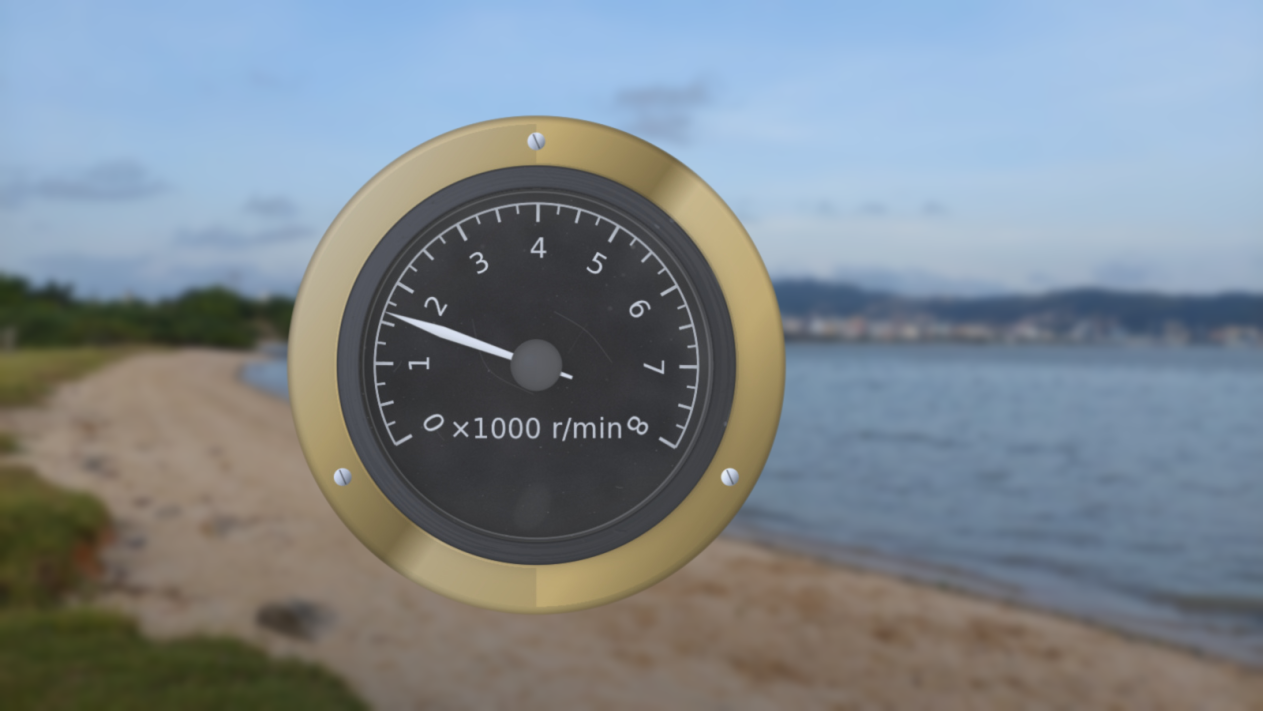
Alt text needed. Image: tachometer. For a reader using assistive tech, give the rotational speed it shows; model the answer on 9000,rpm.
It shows 1625,rpm
